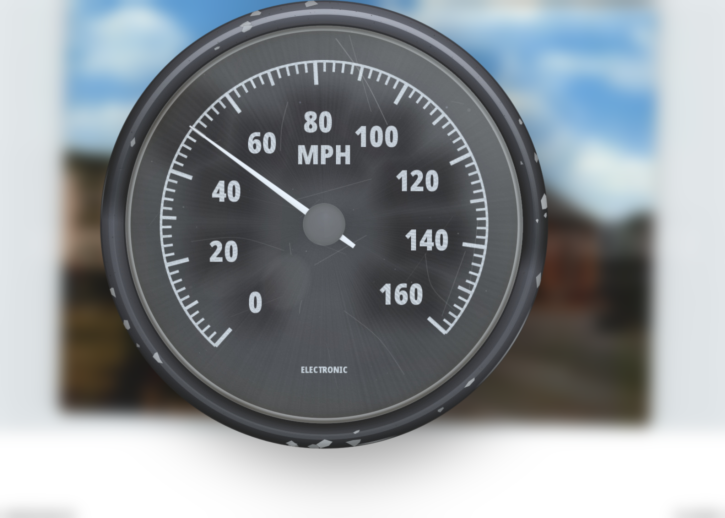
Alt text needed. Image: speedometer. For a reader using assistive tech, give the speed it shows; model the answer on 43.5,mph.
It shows 50,mph
